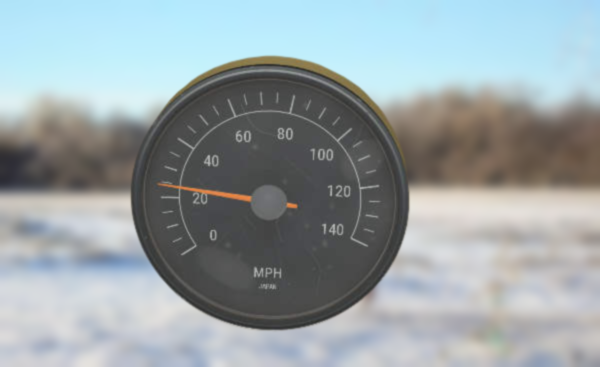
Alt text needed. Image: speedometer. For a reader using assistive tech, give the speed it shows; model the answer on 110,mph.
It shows 25,mph
